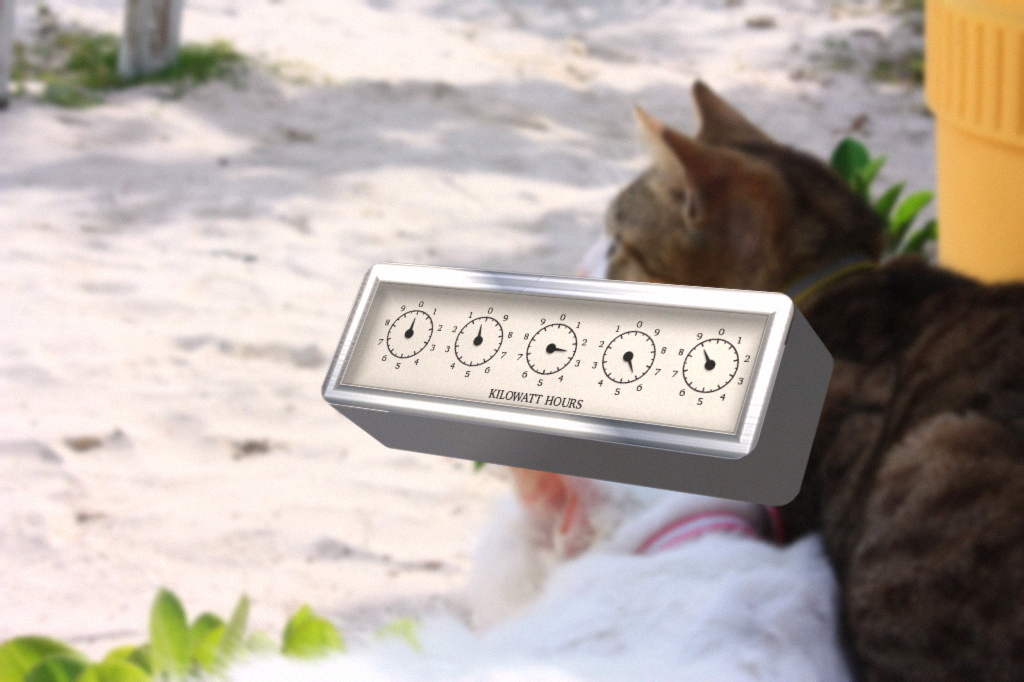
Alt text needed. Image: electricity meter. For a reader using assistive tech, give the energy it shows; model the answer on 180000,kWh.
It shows 259,kWh
